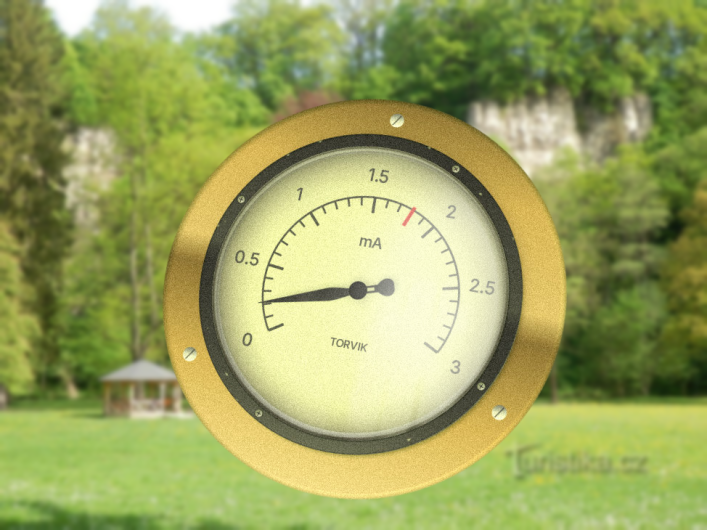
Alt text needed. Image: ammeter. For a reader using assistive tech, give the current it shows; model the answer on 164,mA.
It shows 0.2,mA
